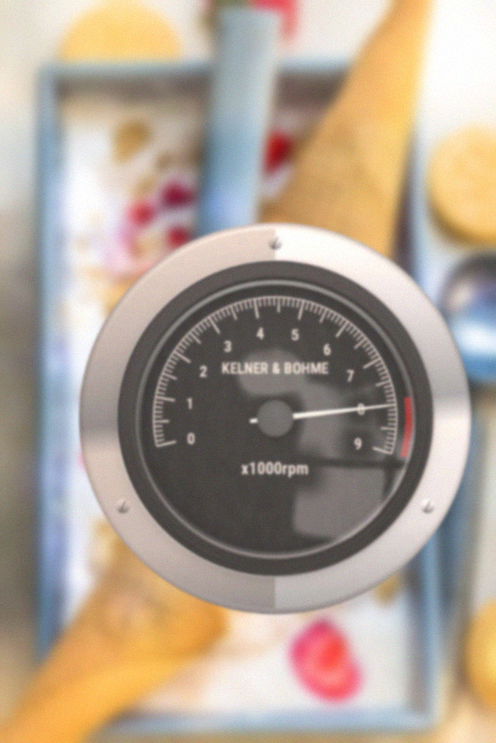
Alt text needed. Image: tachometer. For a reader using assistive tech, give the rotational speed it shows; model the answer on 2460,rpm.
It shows 8000,rpm
